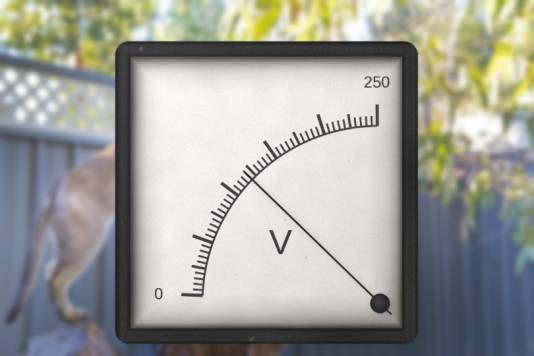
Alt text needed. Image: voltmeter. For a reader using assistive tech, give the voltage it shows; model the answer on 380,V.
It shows 120,V
